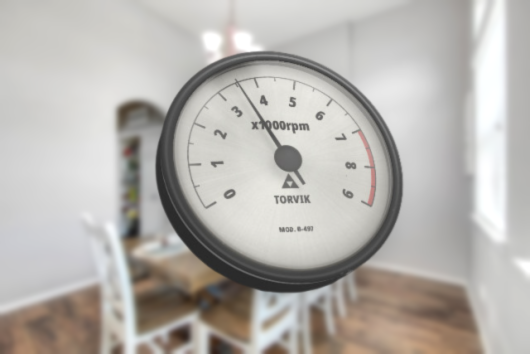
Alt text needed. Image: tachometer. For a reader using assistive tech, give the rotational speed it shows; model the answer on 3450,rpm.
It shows 3500,rpm
